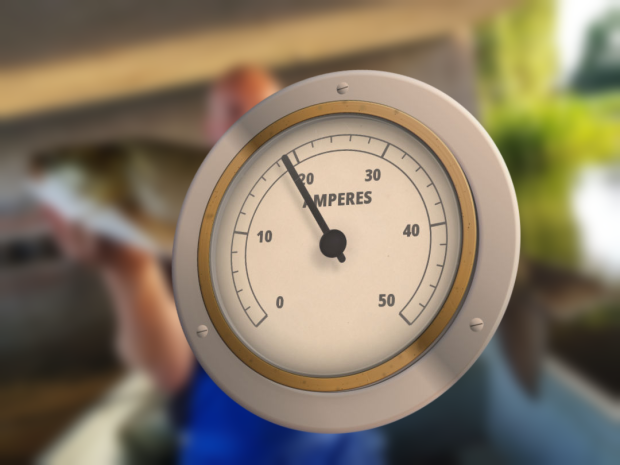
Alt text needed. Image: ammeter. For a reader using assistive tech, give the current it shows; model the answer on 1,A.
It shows 19,A
